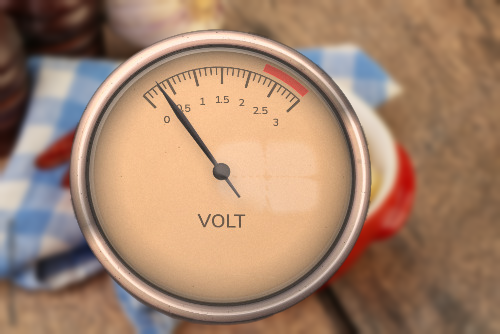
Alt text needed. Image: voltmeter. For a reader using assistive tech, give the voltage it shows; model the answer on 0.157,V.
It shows 0.3,V
